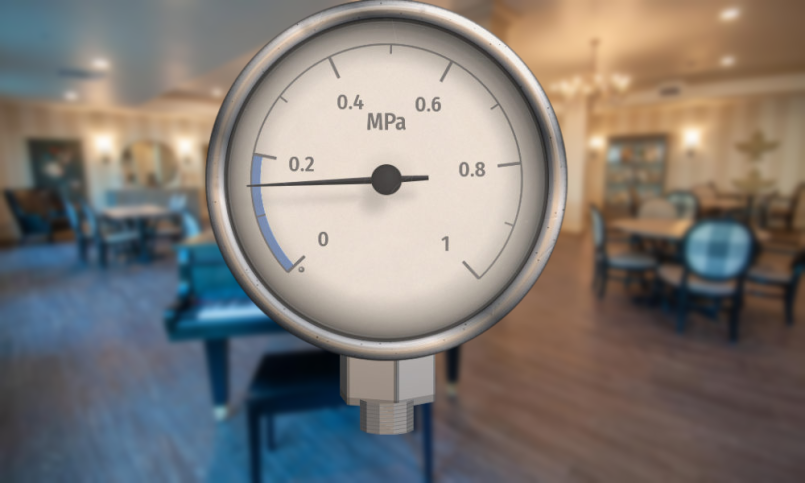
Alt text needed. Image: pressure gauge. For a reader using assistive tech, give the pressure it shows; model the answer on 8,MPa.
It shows 0.15,MPa
